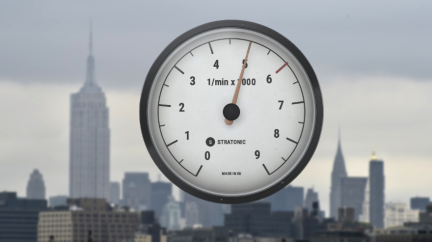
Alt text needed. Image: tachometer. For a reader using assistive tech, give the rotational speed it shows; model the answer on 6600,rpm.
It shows 5000,rpm
